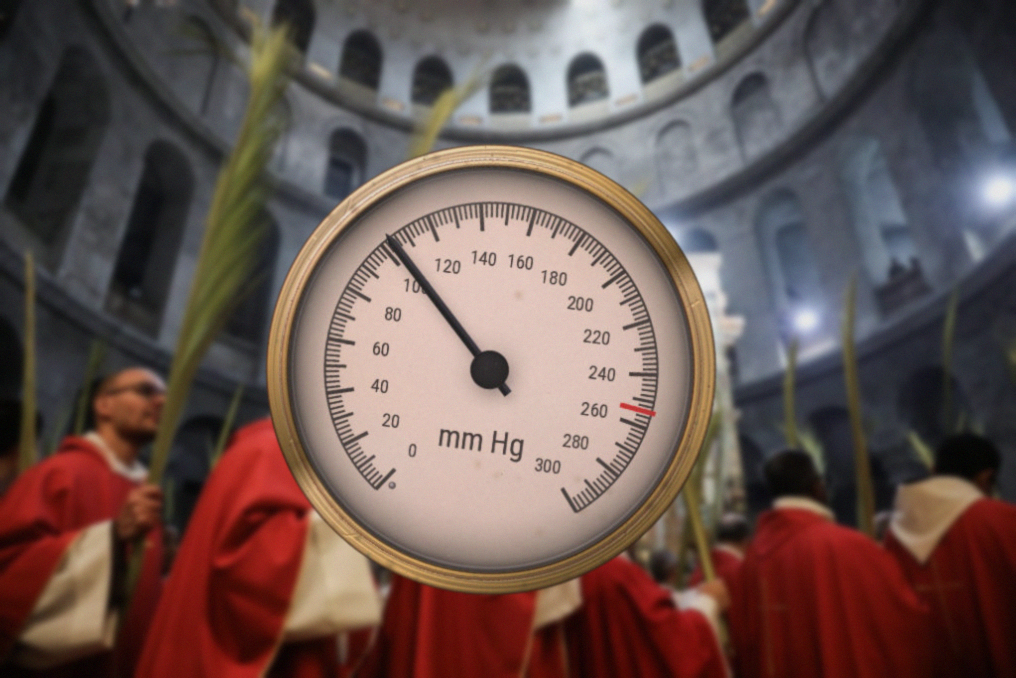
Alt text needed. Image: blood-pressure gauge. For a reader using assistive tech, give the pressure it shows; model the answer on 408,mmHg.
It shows 104,mmHg
